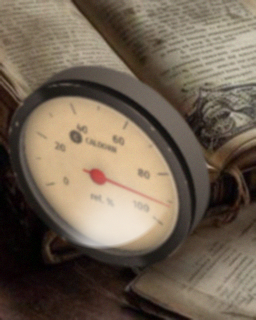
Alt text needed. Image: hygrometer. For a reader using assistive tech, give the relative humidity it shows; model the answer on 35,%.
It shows 90,%
